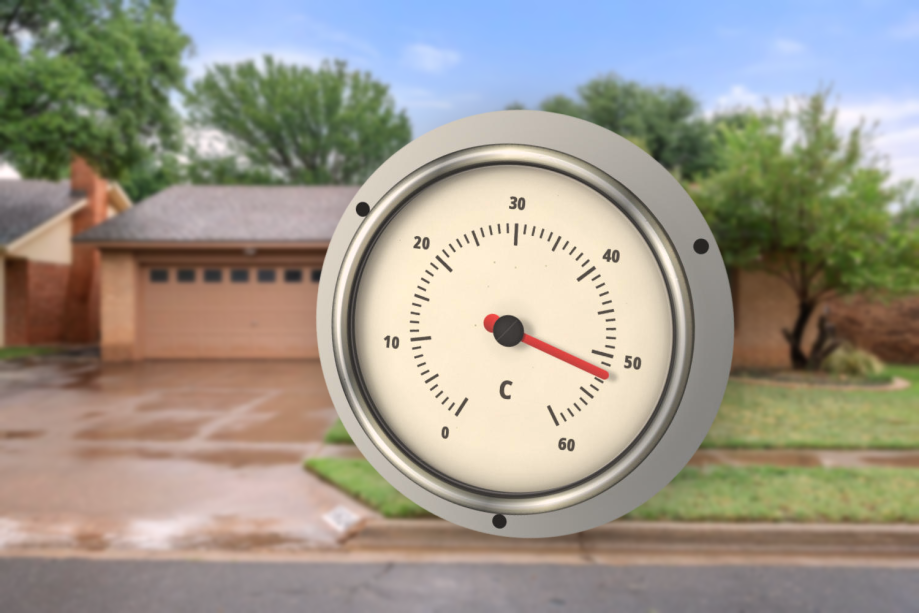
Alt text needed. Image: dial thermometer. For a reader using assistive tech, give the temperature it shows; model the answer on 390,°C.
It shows 52,°C
